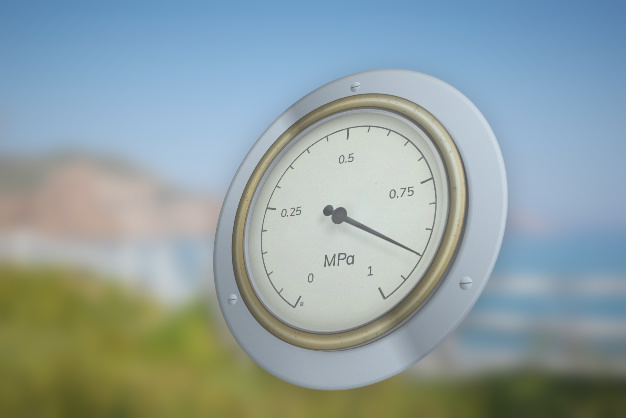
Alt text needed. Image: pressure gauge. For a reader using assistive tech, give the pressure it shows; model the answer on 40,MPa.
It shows 0.9,MPa
